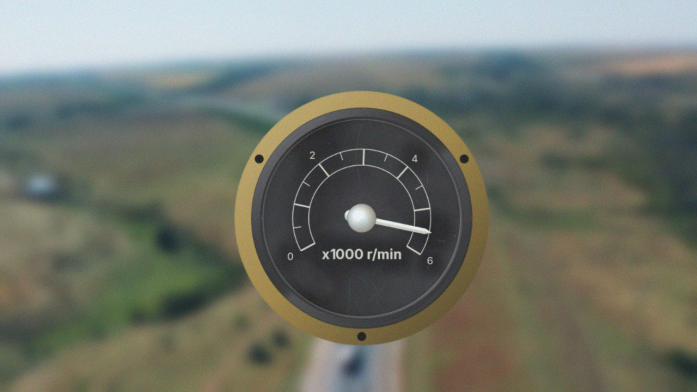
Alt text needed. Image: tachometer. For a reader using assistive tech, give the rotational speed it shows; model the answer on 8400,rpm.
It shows 5500,rpm
